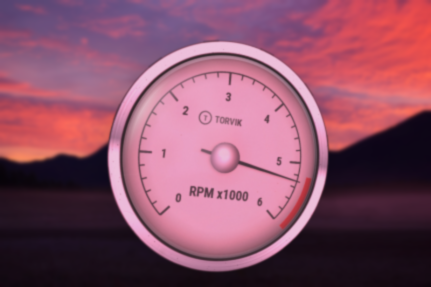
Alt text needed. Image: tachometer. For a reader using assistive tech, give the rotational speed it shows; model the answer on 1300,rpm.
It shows 5300,rpm
